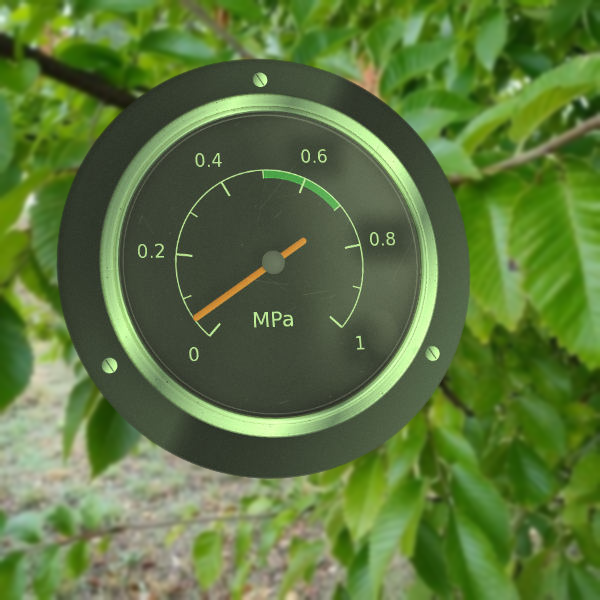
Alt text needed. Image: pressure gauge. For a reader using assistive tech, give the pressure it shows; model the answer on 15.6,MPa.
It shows 0.05,MPa
